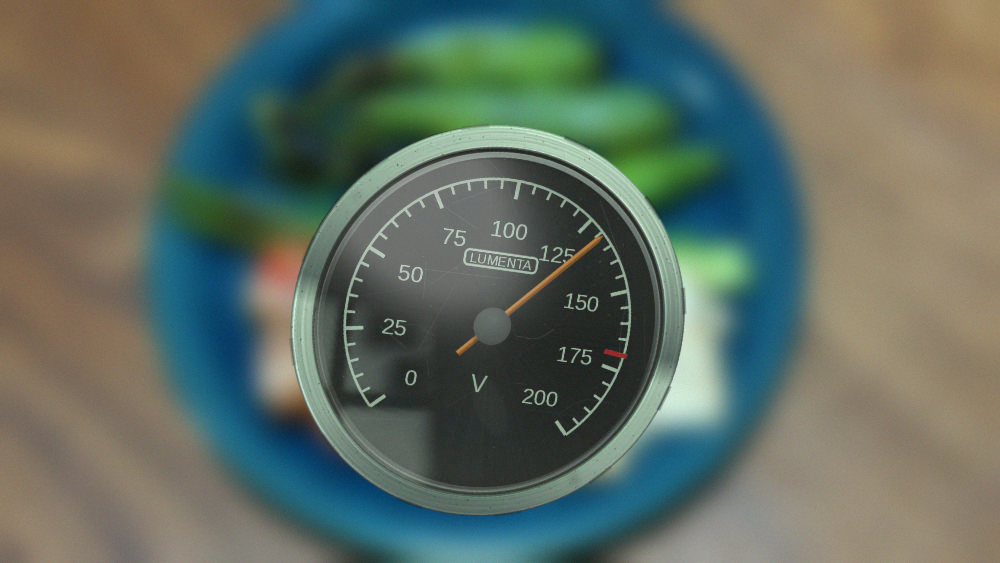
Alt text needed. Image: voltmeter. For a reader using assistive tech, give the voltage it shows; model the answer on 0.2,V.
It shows 130,V
